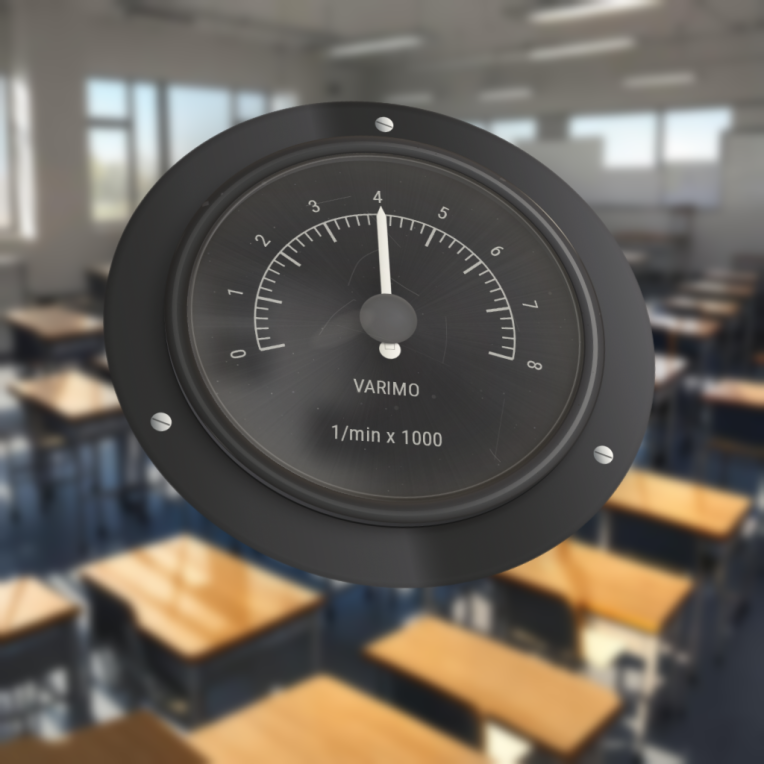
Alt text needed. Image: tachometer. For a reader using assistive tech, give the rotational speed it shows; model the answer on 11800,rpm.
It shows 4000,rpm
